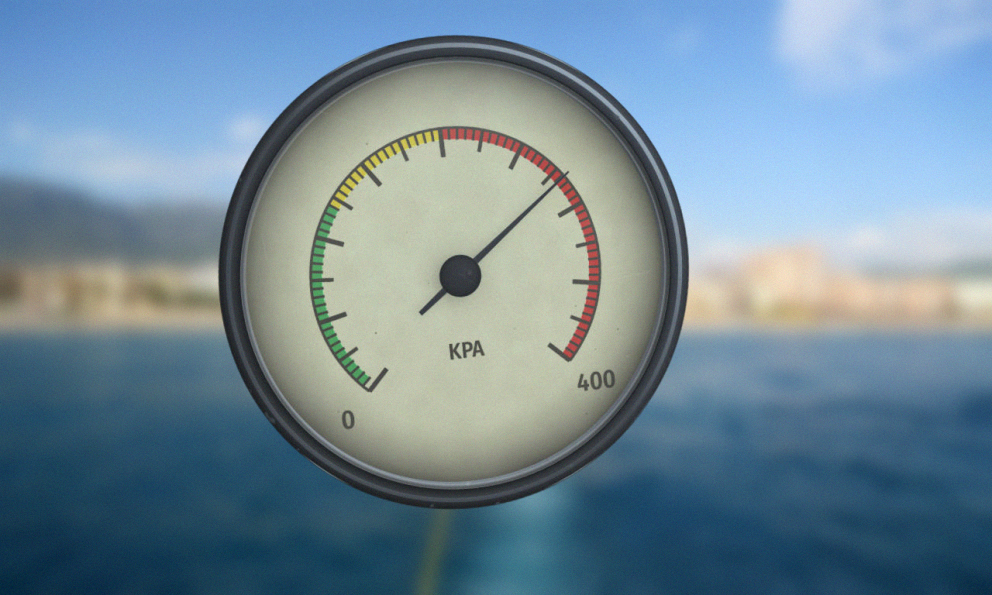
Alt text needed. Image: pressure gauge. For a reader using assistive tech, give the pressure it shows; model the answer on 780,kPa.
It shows 280,kPa
